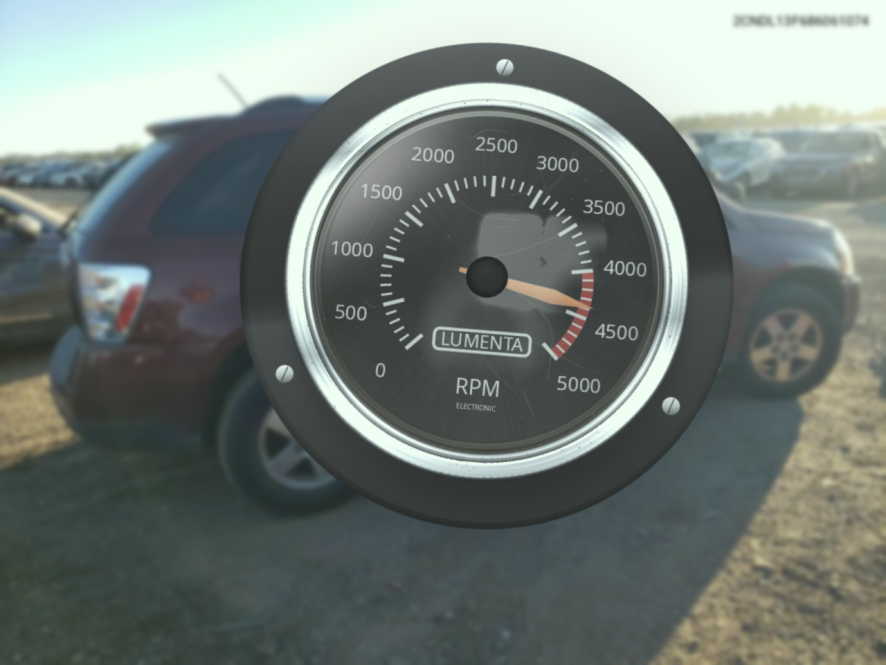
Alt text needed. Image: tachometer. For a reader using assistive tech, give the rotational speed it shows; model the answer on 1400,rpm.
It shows 4400,rpm
